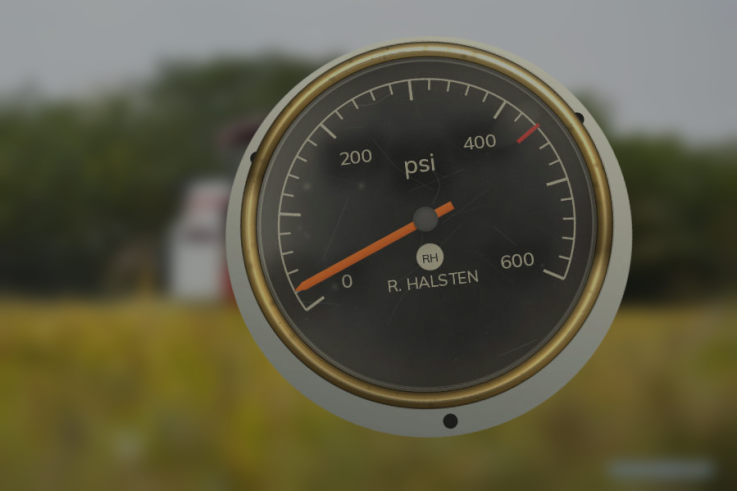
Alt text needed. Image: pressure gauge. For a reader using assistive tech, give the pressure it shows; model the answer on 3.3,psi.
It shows 20,psi
